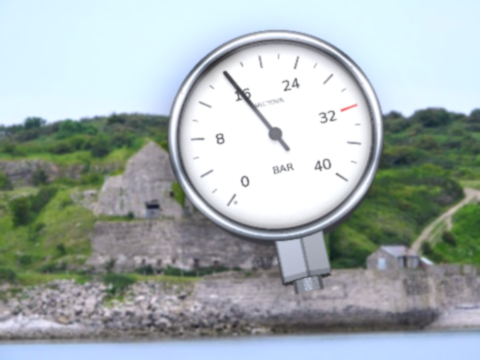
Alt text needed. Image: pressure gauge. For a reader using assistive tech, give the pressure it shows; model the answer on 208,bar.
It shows 16,bar
